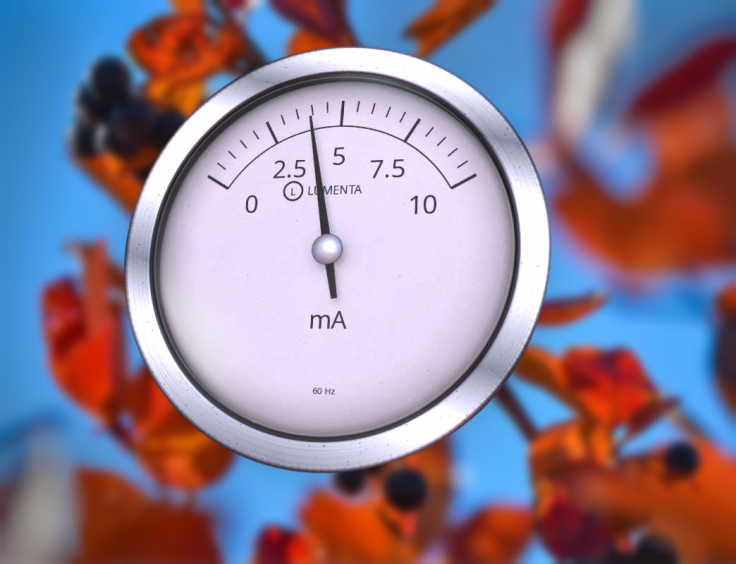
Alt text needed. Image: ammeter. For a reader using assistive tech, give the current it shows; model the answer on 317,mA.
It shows 4,mA
